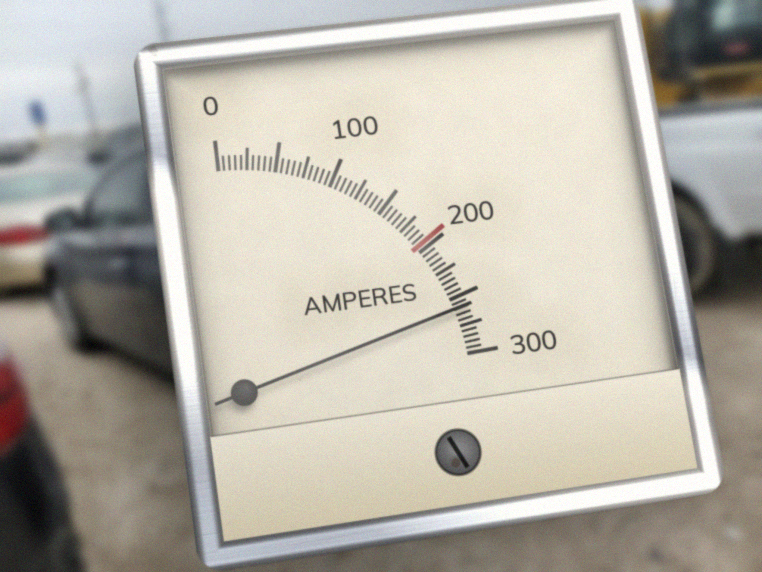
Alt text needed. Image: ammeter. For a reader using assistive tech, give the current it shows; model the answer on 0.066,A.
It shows 260,A
